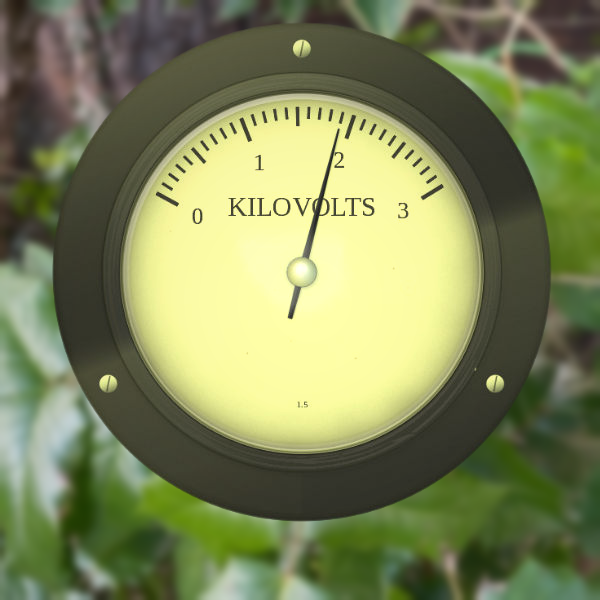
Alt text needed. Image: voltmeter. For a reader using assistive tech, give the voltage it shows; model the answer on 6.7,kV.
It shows 1.9,kV
